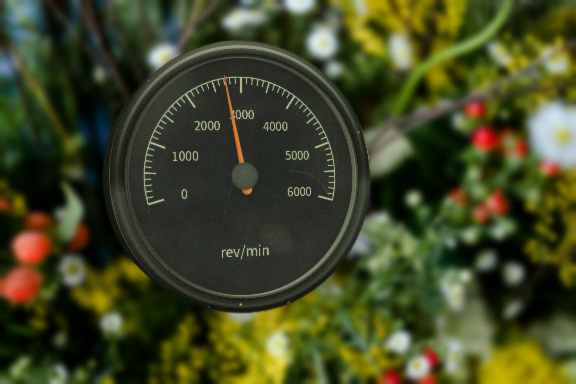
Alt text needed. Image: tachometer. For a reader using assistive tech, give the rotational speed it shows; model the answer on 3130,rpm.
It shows 2700,rpm
